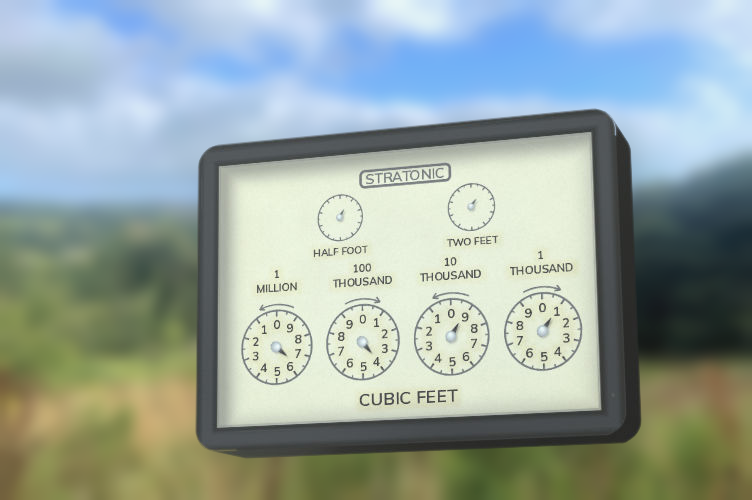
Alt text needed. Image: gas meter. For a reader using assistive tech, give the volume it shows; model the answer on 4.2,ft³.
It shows 639100,ft³
